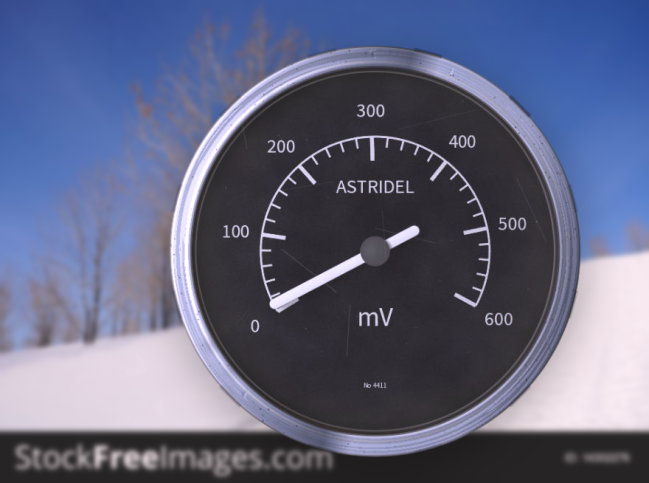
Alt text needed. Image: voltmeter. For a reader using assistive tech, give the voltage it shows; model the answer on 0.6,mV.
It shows 10,mV
